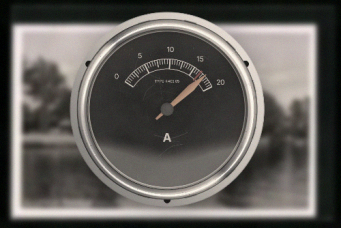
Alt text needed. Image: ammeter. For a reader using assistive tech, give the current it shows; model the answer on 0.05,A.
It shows 17.5,A
